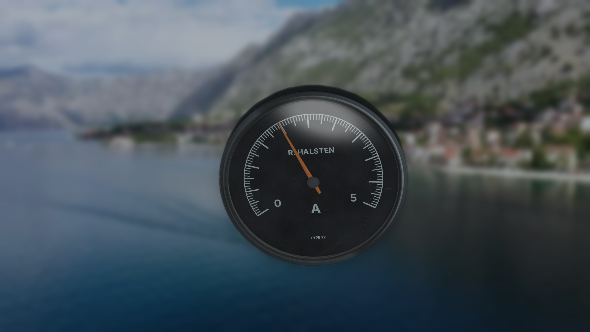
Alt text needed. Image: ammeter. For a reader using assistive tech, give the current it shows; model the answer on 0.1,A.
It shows 2,A
